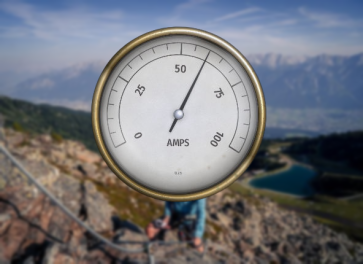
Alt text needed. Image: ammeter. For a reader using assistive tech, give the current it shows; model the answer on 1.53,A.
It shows 60,A
